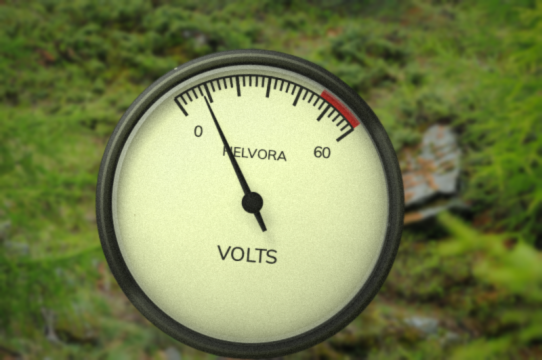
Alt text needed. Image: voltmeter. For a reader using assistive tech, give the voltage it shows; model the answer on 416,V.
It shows 8,V
